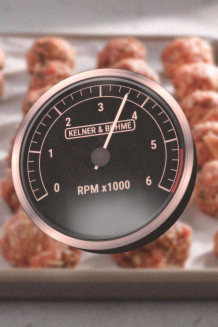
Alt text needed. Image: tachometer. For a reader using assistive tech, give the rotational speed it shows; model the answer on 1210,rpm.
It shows 3600,rpm
